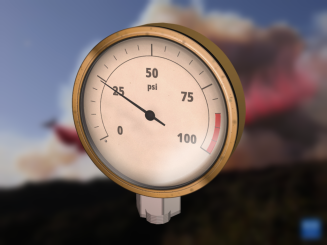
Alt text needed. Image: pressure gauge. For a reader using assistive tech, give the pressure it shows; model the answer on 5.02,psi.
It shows 25,psi
